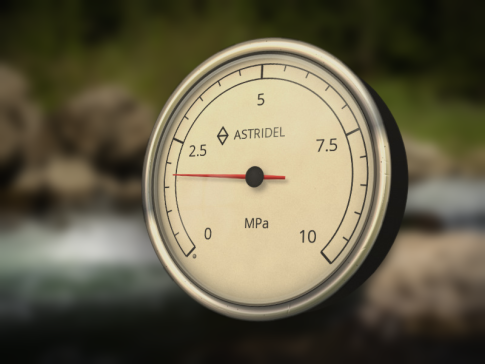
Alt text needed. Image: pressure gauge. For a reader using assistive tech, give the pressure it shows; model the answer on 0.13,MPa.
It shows 1.75,MPa
